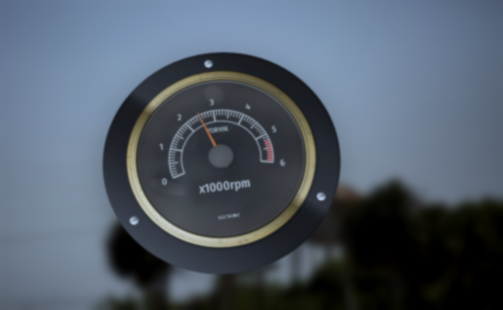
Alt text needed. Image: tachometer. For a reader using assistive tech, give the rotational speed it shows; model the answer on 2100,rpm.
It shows 2500,rpm
